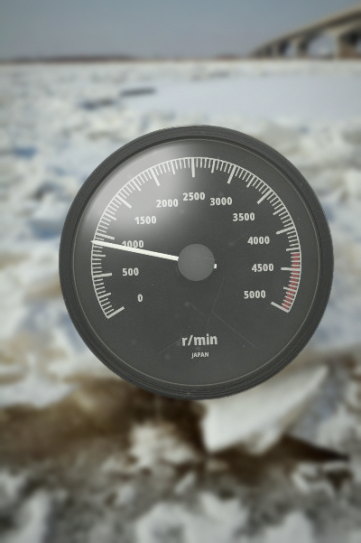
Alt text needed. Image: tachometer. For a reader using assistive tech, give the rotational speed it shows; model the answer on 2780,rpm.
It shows 900,rpm
